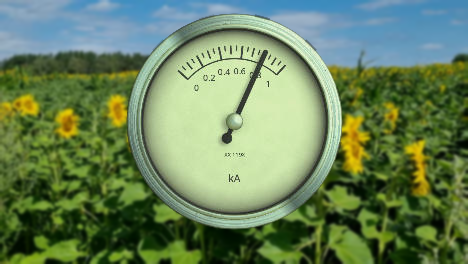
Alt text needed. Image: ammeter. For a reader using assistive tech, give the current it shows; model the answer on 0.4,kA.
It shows 0.8,kA
